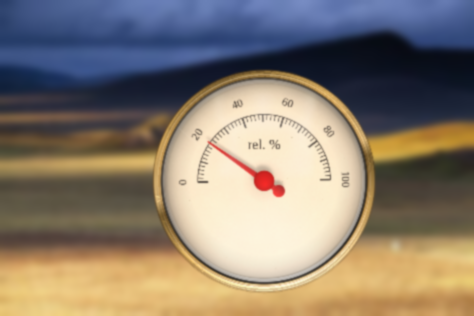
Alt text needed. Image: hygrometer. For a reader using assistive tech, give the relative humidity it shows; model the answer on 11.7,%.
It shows 20,%
